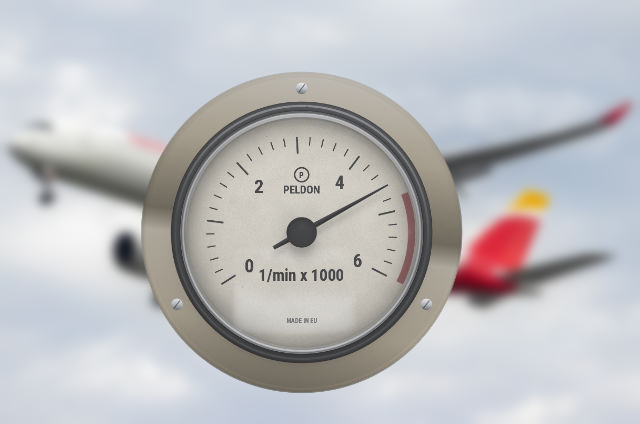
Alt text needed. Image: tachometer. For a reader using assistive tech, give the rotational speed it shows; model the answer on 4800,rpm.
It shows 4600,rpm
